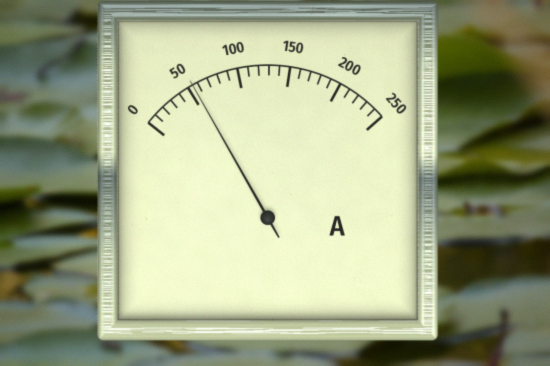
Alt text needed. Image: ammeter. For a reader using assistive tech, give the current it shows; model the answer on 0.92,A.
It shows 55,A
